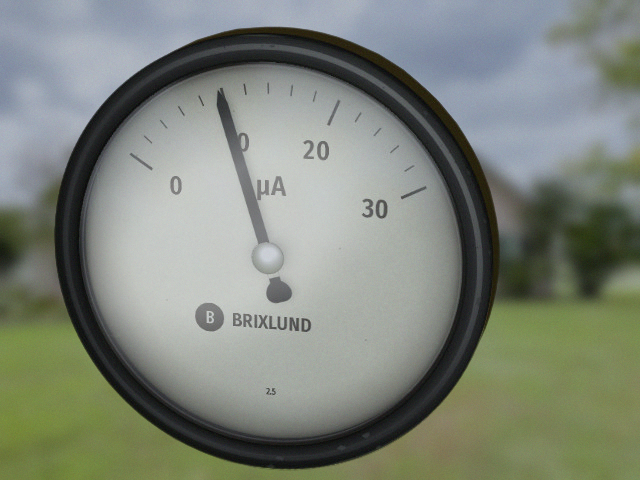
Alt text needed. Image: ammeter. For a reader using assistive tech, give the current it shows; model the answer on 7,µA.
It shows 10,µA
